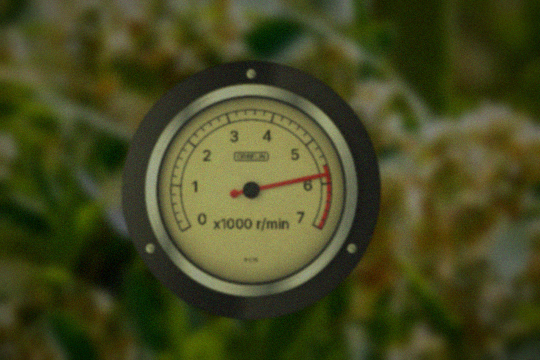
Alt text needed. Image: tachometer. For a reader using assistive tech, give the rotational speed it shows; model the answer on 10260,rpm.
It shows 5800,rpm
